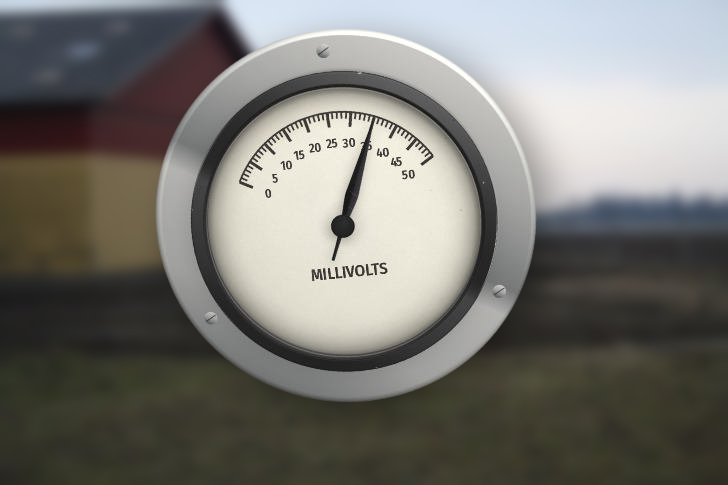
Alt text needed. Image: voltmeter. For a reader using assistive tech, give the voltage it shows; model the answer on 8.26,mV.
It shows 35,mV
